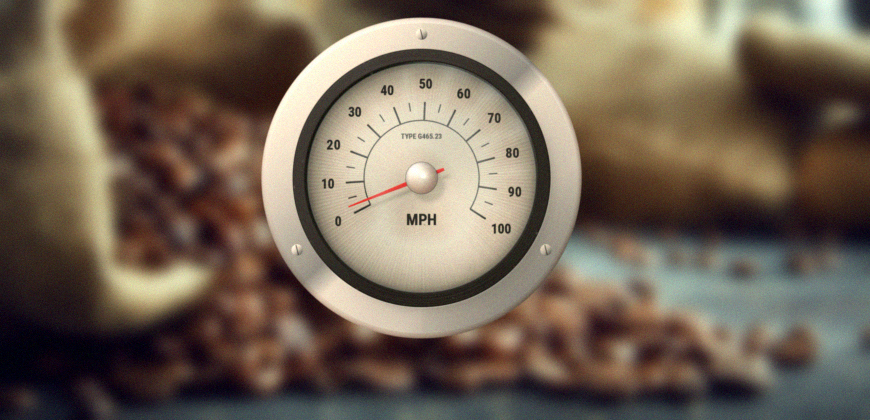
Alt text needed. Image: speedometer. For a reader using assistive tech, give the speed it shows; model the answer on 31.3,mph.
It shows 2.5,mph
